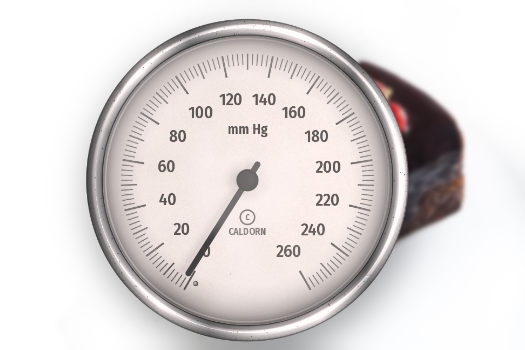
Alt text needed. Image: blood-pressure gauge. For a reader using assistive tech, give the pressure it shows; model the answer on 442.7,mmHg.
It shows 2,mmHg
